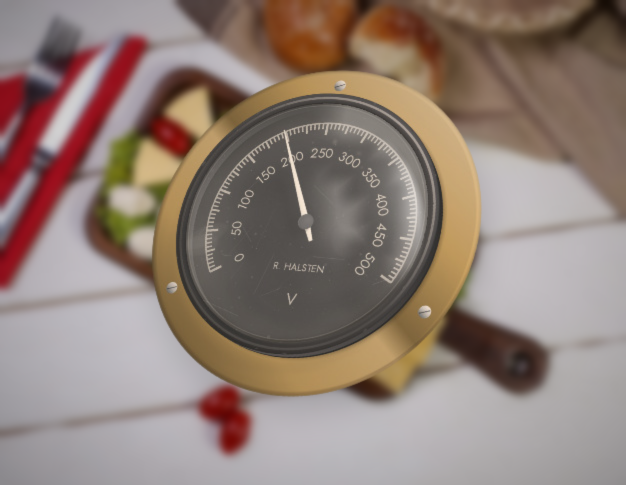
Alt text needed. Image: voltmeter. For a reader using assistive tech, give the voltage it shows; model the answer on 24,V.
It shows 200,V
